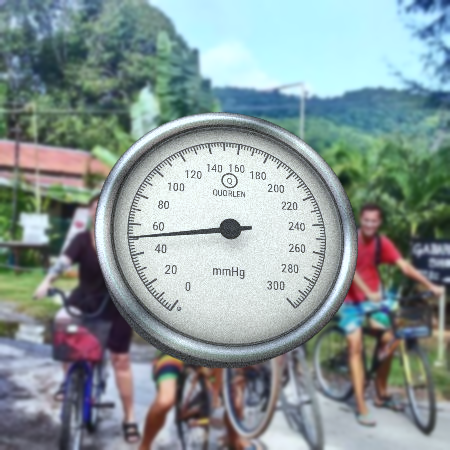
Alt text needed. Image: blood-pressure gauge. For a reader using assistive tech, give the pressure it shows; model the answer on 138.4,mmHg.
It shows 50,mmHg
